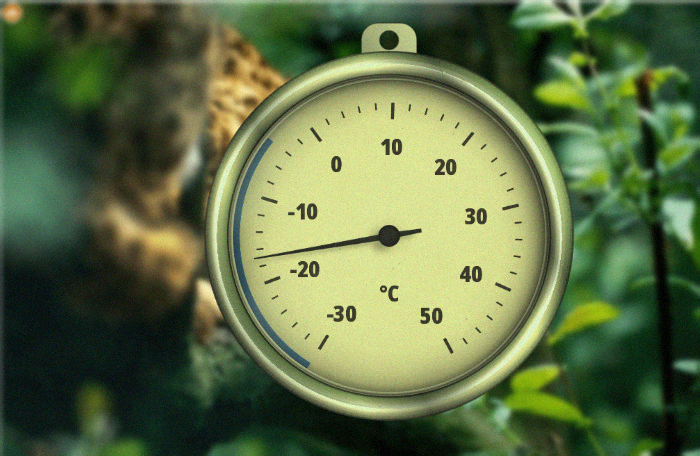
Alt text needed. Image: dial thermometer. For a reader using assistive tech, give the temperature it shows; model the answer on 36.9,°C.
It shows -17,°C
